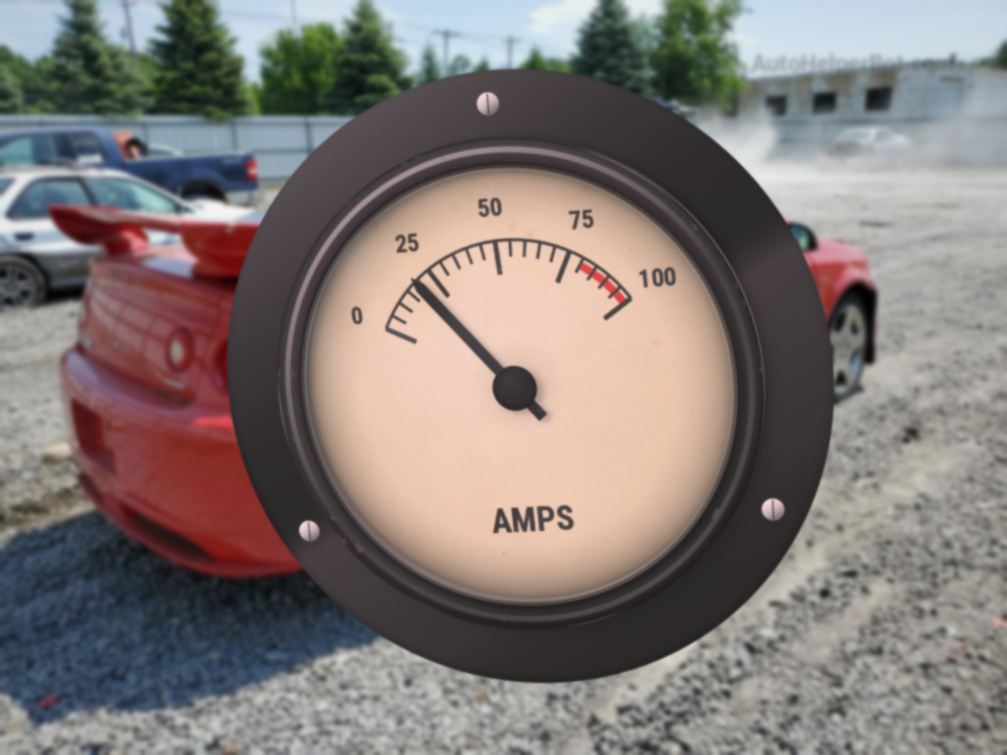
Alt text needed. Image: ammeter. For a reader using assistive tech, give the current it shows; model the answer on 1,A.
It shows 20,A
